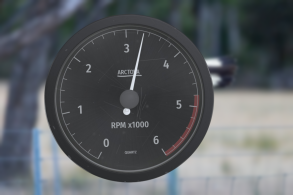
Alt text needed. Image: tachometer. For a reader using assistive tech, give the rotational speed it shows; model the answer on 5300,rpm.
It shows 3300,rpm
